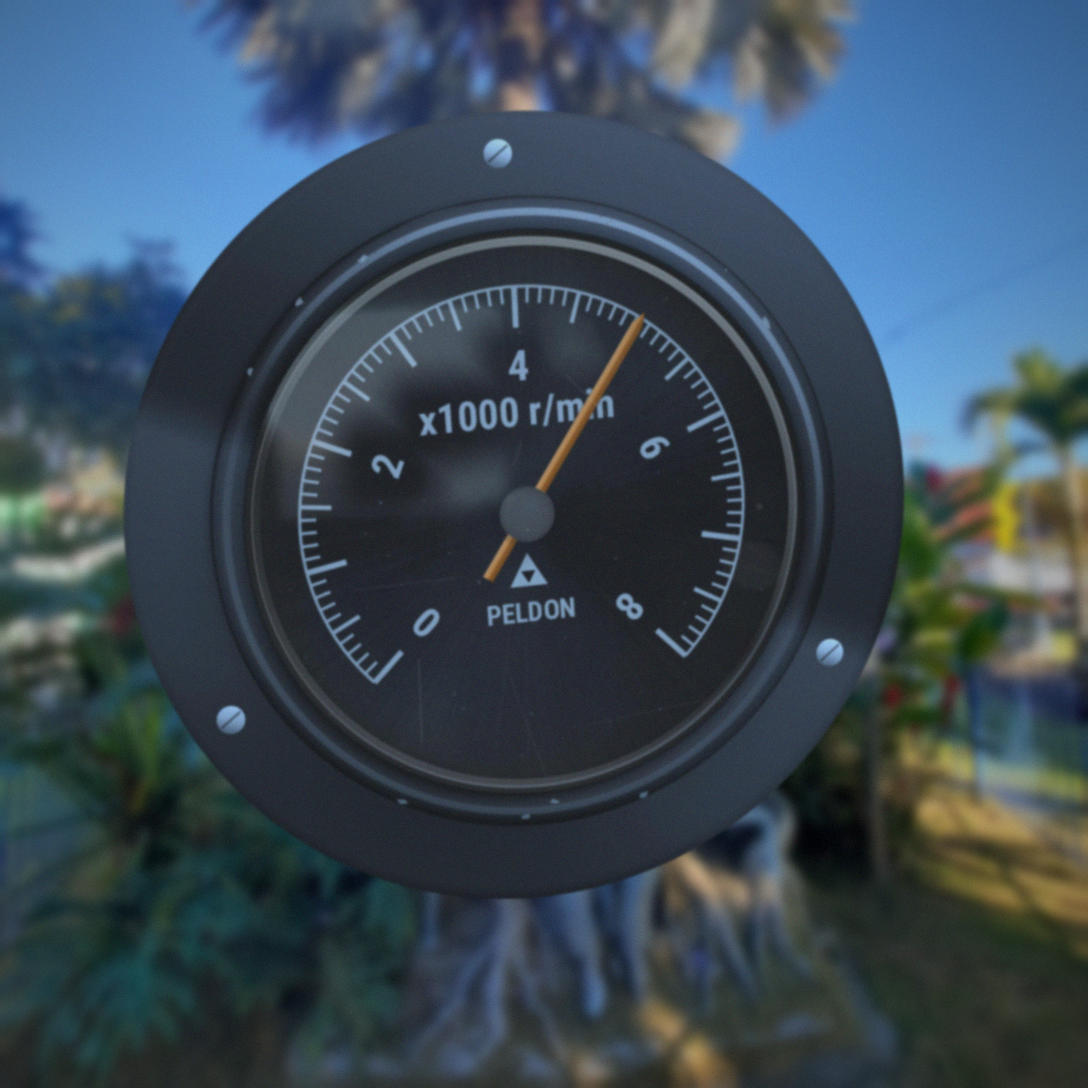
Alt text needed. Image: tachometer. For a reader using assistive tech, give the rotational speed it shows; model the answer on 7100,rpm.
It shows 5000,rpm
